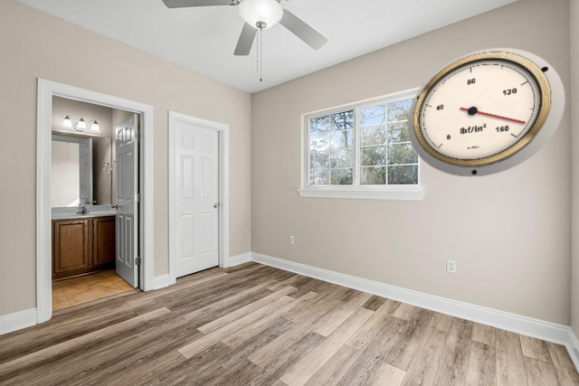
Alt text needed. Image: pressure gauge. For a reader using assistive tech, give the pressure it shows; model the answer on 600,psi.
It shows 150,psi
